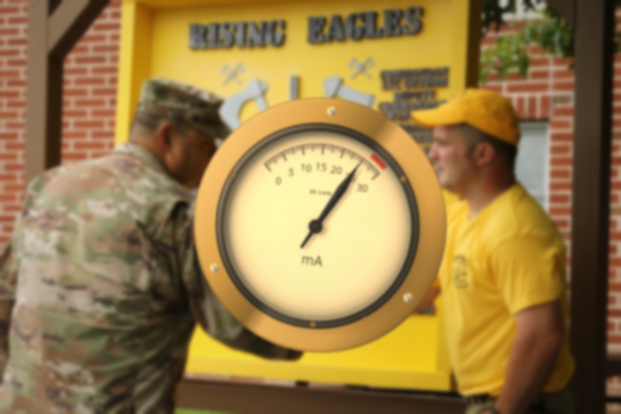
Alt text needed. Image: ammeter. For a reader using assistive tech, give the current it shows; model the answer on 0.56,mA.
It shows 25,mA
